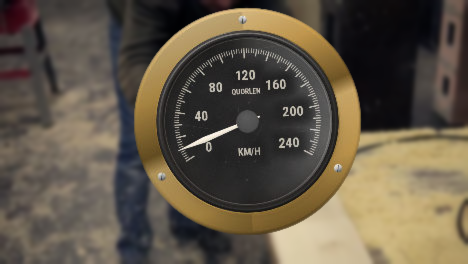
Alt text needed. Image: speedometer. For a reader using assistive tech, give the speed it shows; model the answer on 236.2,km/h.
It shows 10,km/h
